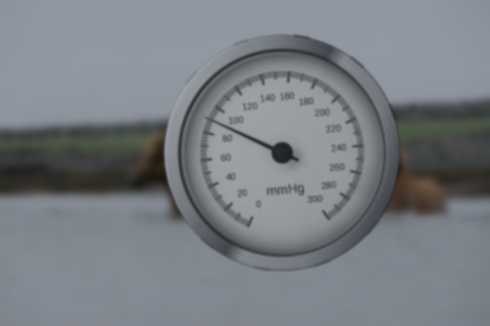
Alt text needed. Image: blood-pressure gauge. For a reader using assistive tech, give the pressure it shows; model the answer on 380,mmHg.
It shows 90,mmHg
